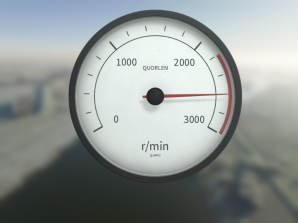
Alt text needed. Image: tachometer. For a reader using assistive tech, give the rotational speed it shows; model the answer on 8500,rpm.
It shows 2600,rpm
